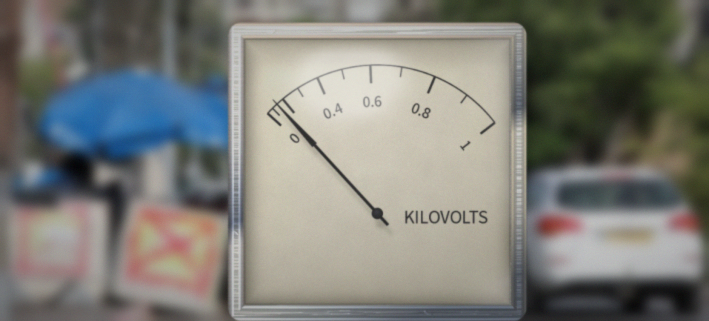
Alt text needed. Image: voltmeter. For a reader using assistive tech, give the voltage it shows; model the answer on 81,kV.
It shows 0.15,kV
